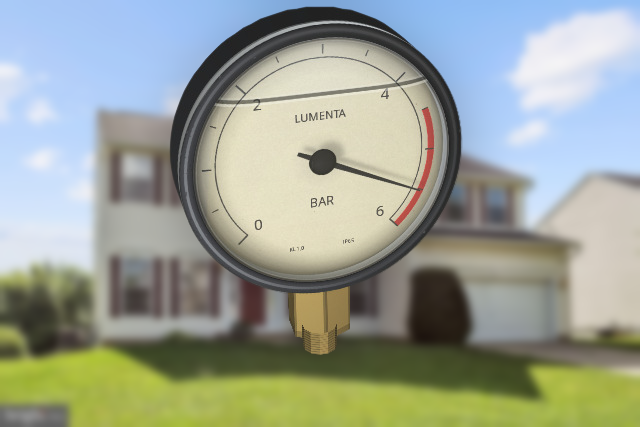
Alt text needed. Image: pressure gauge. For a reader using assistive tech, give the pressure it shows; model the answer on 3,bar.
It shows 5.5,bar
